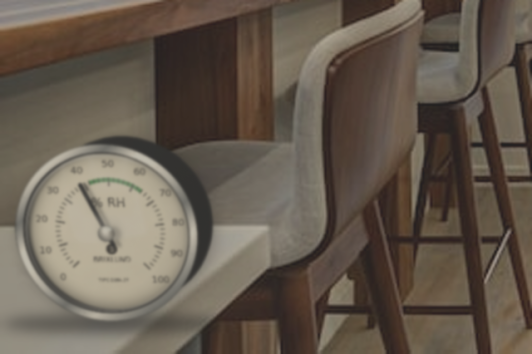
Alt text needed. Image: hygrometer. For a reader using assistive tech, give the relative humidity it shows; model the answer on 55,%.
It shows 40,%
